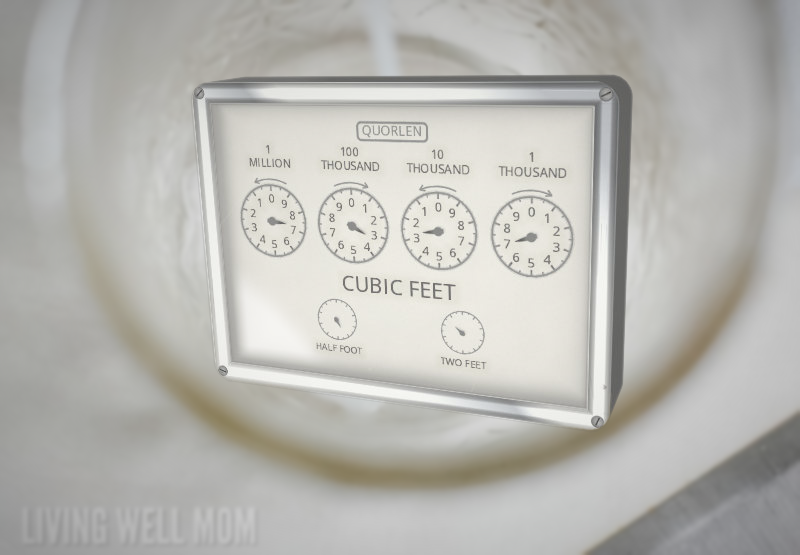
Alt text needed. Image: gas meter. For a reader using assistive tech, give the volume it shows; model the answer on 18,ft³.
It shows 732700,ft³
